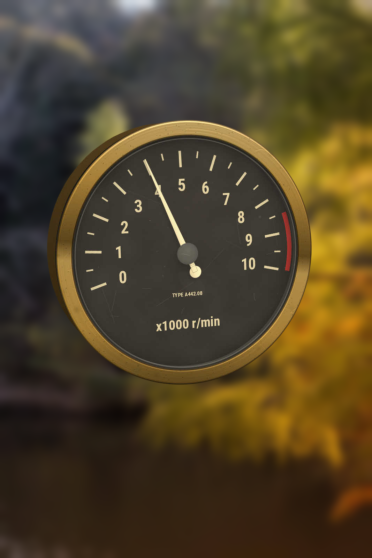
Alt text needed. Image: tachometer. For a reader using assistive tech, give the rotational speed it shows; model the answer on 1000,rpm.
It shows 4000,rpm
